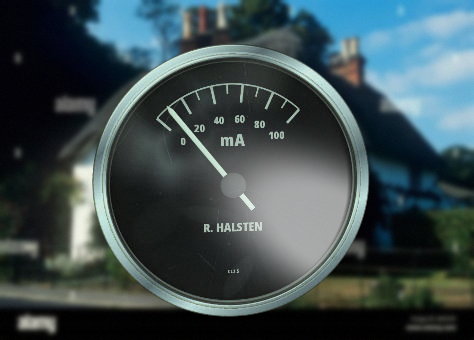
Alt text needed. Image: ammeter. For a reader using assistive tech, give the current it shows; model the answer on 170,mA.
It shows 10,mA
